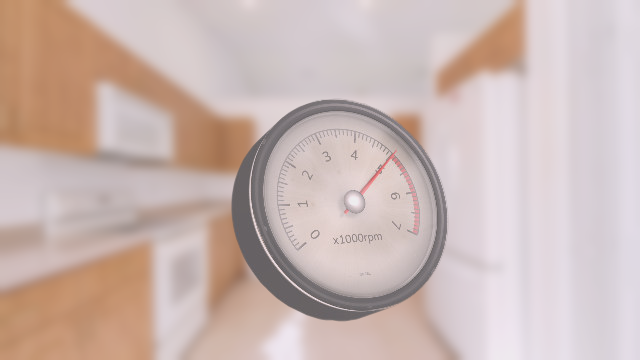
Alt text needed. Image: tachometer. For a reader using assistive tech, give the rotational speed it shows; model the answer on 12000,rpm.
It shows 5000,rpm
